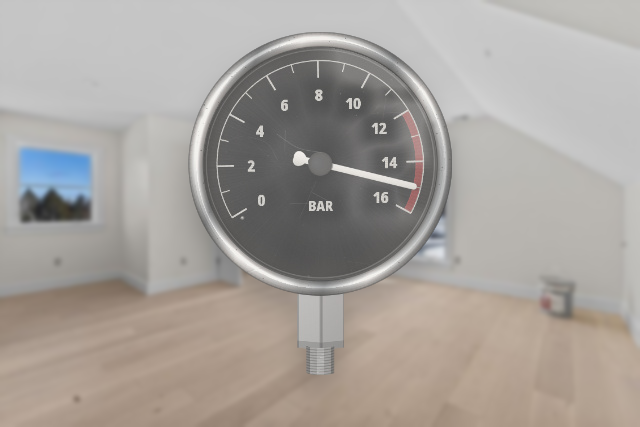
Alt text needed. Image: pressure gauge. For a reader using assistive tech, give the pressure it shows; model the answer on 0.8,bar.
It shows 15,bar
